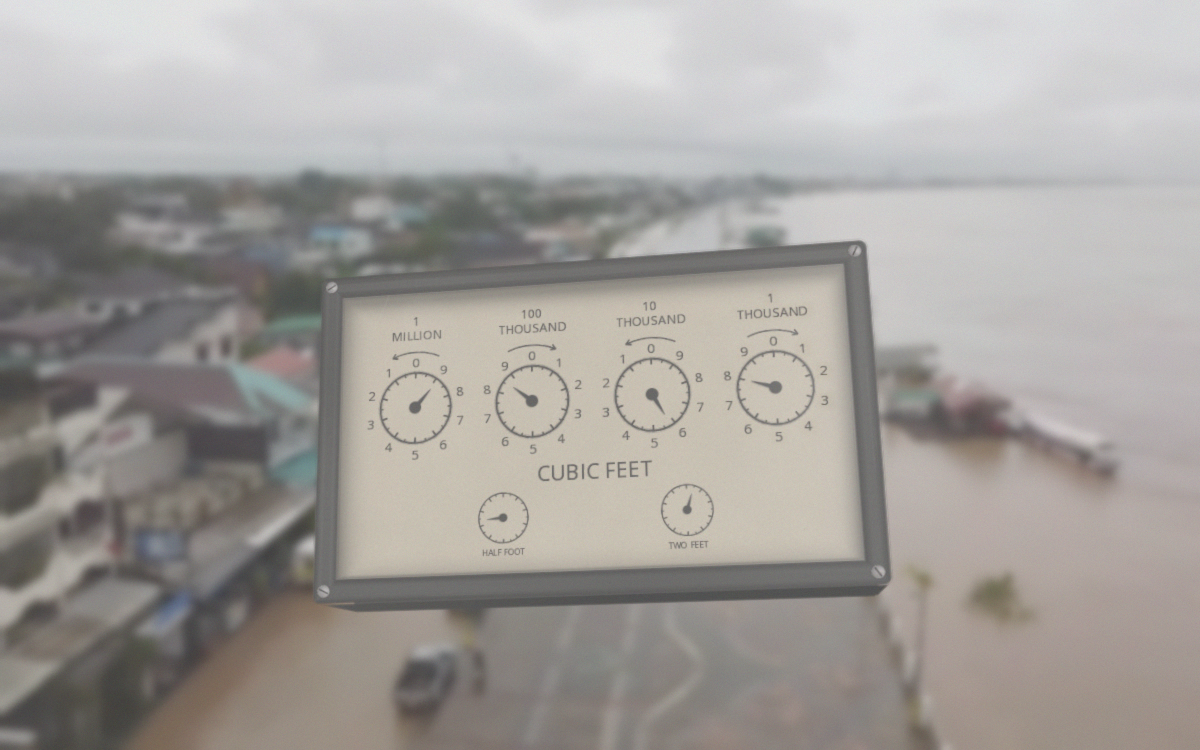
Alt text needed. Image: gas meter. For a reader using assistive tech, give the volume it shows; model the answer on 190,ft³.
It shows 885800,ft³
